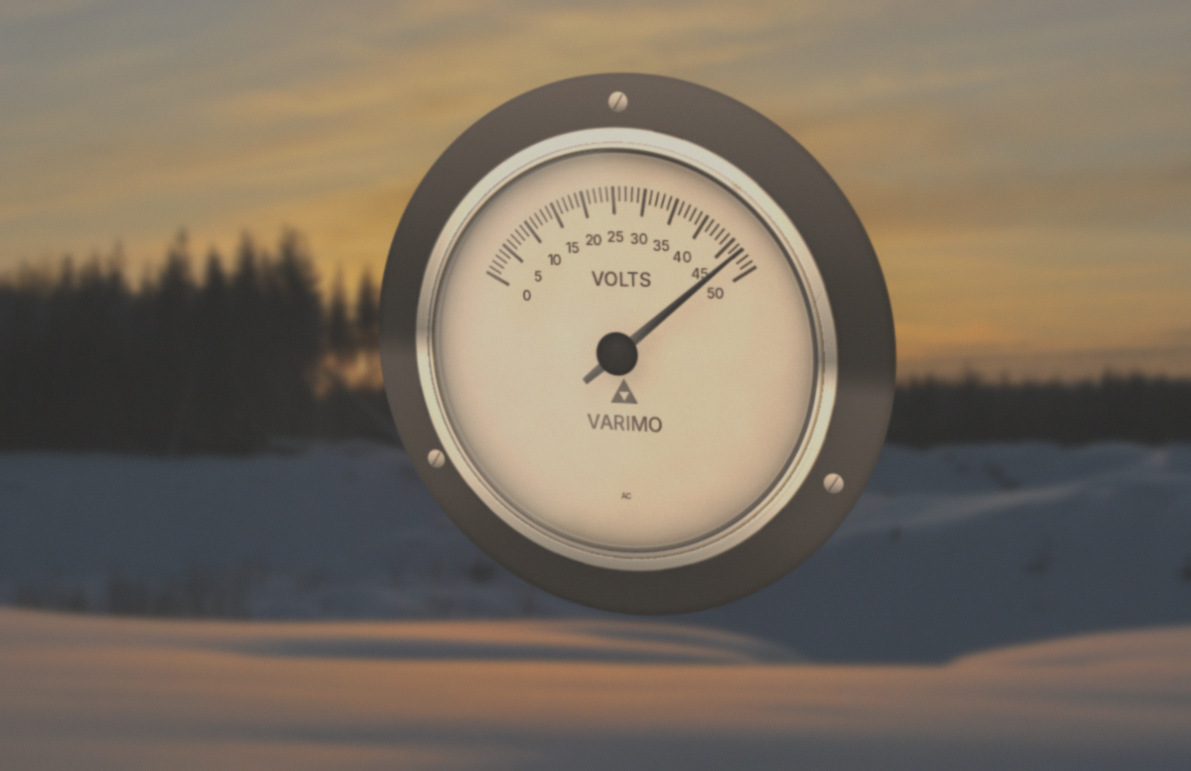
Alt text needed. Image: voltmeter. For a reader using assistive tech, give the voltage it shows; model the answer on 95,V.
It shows 47,V
